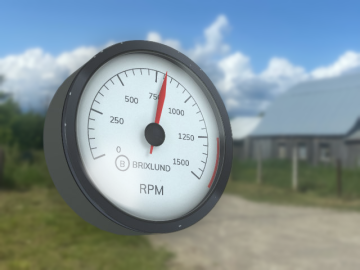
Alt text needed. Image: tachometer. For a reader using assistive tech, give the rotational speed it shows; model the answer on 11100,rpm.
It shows 800,rpm
